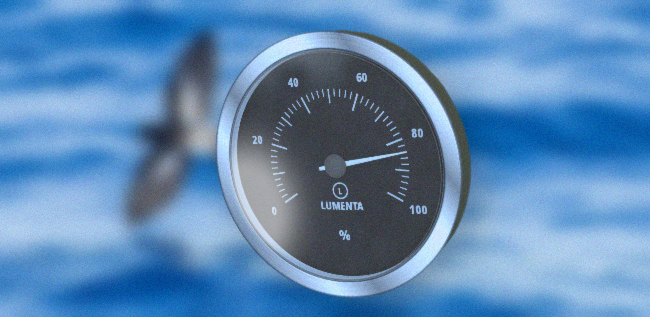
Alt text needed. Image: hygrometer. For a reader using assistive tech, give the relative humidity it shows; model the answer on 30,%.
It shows 84,%
